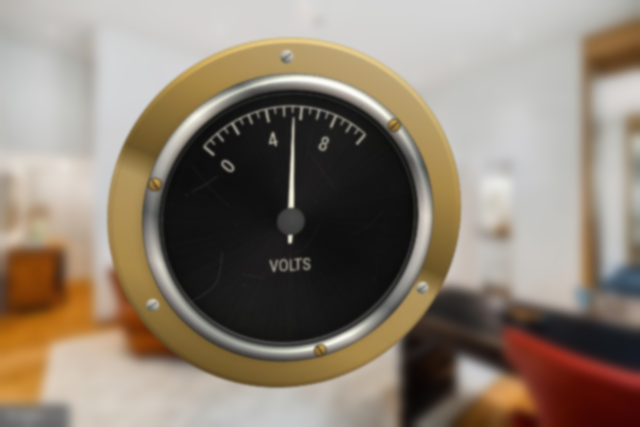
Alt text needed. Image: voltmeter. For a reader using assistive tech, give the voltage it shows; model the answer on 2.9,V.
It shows 5.5,V
